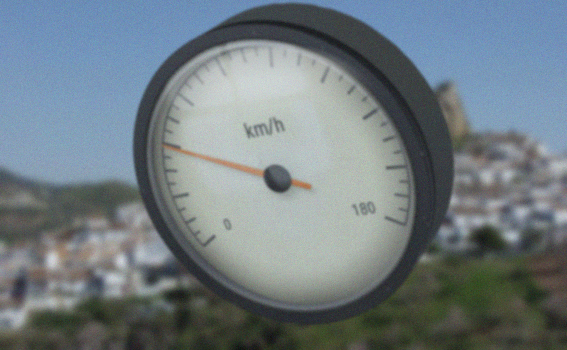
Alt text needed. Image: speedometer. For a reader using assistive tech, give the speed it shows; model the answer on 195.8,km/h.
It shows 40,km/h
